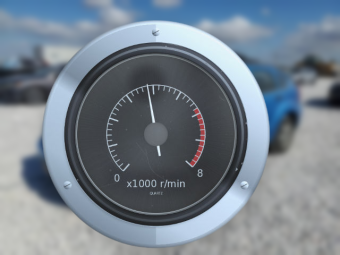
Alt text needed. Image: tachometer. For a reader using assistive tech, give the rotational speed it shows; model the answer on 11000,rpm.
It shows 3800,rpm
